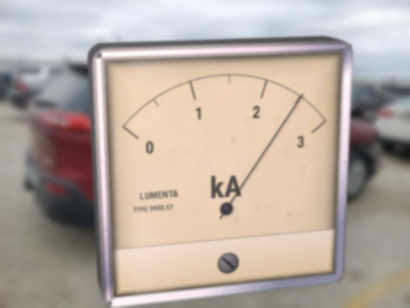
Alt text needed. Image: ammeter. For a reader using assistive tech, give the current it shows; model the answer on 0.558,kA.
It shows 2.5,kA
